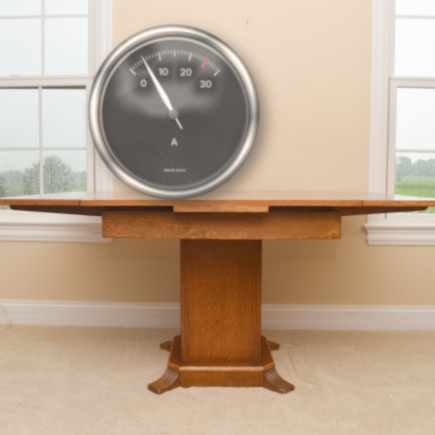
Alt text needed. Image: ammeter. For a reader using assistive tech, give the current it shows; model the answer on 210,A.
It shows 5,A
